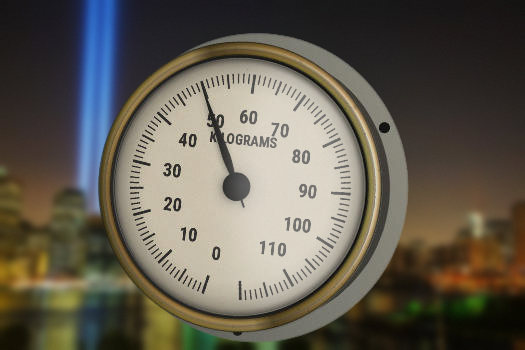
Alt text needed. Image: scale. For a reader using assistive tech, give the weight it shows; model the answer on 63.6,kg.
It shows 50,kg
